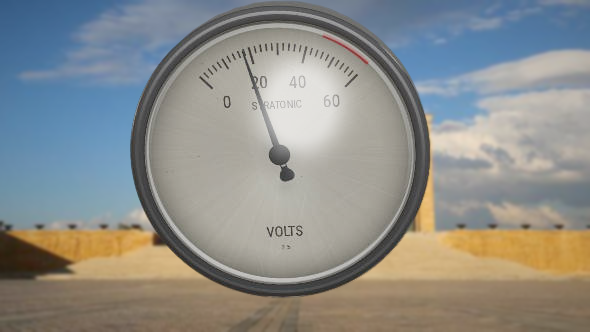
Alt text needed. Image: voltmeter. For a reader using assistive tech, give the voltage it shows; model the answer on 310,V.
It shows 18,V
